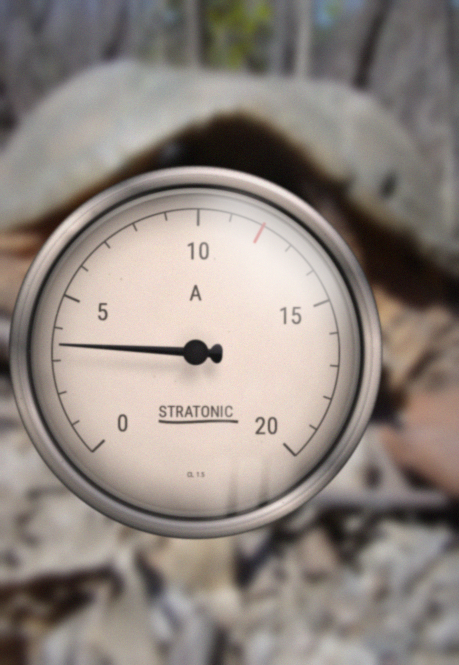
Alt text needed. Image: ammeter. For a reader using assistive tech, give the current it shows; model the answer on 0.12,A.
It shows 3.5,A
